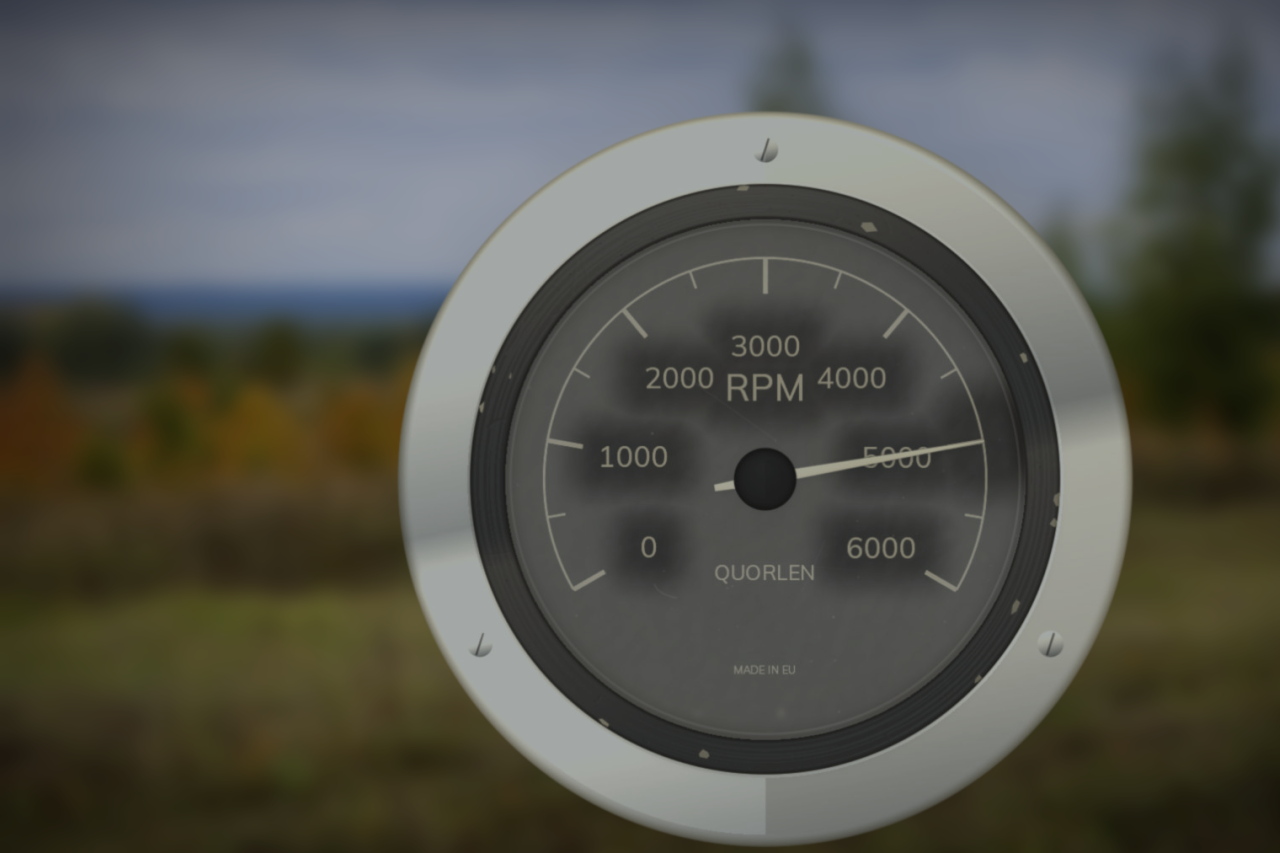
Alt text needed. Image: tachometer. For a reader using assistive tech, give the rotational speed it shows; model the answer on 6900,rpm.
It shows 5000,rpm
